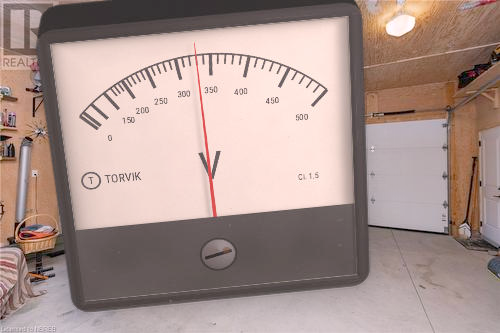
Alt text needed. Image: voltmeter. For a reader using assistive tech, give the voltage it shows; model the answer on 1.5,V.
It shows 330,V
